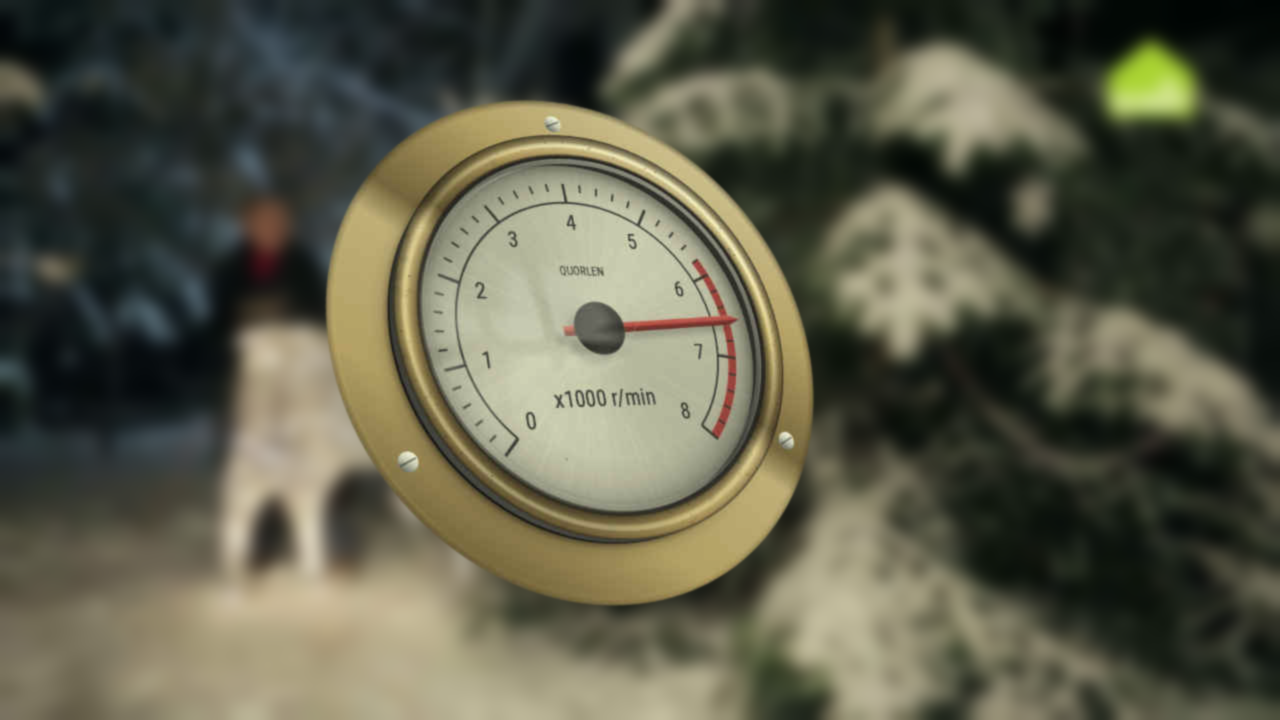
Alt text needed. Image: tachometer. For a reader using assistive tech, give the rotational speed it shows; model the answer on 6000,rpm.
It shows 6600,rpm
